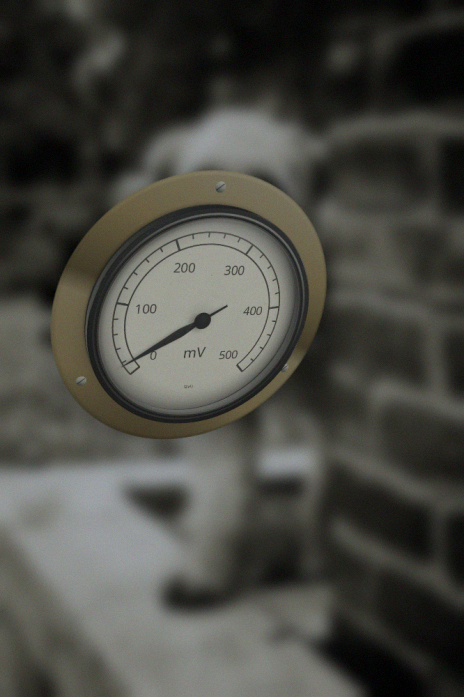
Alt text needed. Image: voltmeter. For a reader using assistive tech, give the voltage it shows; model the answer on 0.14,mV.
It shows 20,mV
